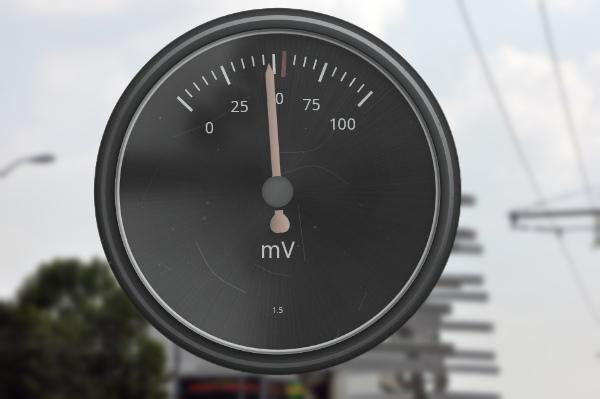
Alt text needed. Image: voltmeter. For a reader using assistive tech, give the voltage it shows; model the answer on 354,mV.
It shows 47.5,mV
